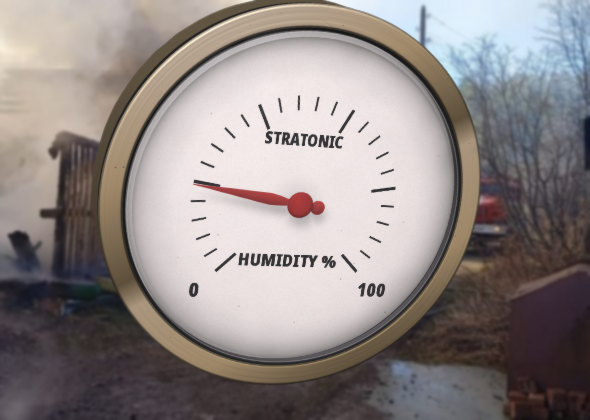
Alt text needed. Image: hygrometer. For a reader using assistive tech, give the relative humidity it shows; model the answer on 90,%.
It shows 20,%
